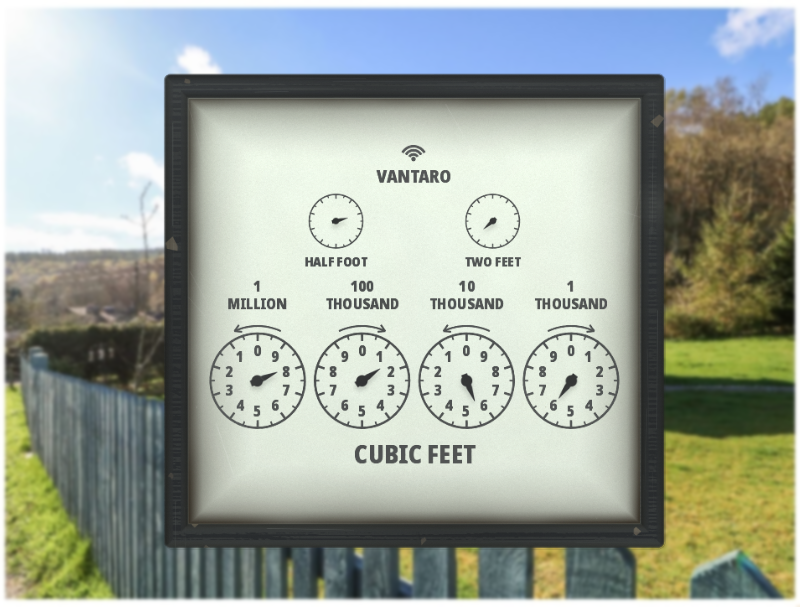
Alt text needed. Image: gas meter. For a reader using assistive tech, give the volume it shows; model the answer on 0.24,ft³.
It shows 815600,ft³
